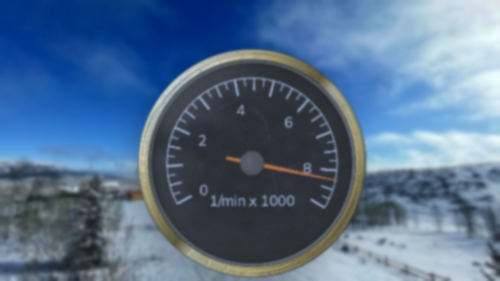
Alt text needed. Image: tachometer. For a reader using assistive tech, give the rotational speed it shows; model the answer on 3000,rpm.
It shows 8250,rpm
